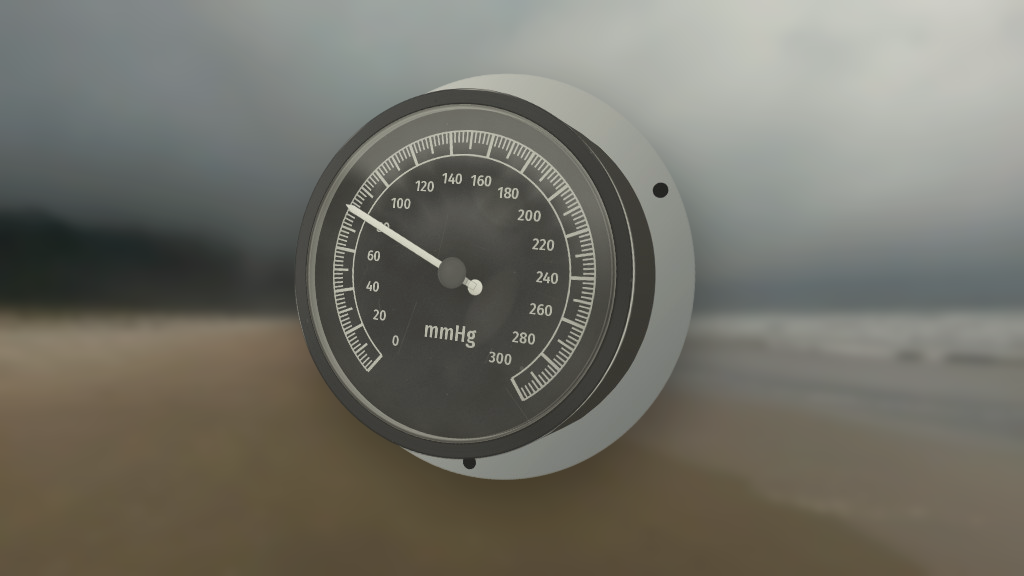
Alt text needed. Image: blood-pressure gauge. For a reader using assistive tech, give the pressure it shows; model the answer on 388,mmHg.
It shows 80,mmHg
